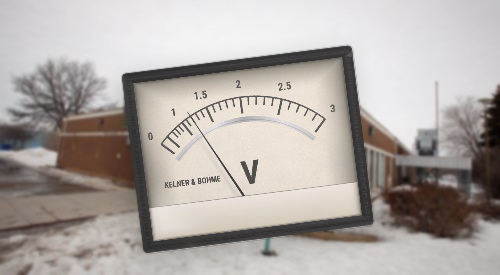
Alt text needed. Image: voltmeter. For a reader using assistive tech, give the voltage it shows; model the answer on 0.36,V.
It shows 1.2,V
